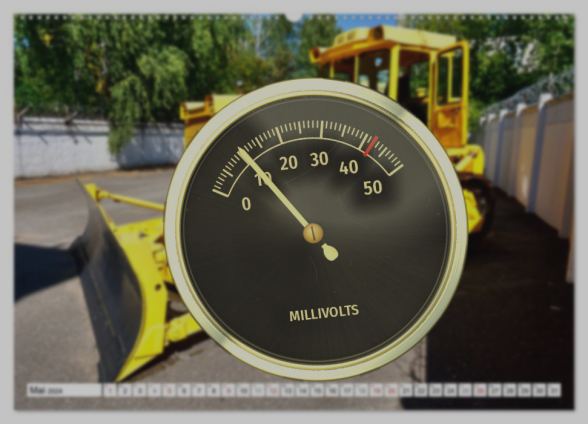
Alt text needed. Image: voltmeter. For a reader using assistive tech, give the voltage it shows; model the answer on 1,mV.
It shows 11,mV
